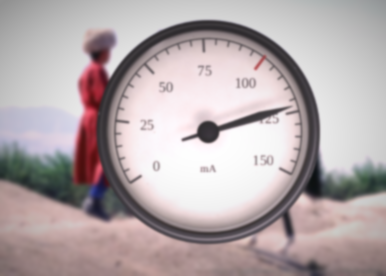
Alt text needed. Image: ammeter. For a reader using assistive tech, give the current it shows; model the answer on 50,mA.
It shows 122.5,mA
